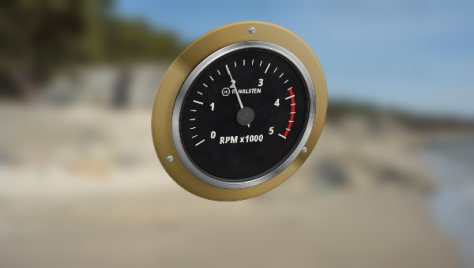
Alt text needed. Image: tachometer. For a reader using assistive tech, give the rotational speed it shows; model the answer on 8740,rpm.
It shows 2000,rpm
